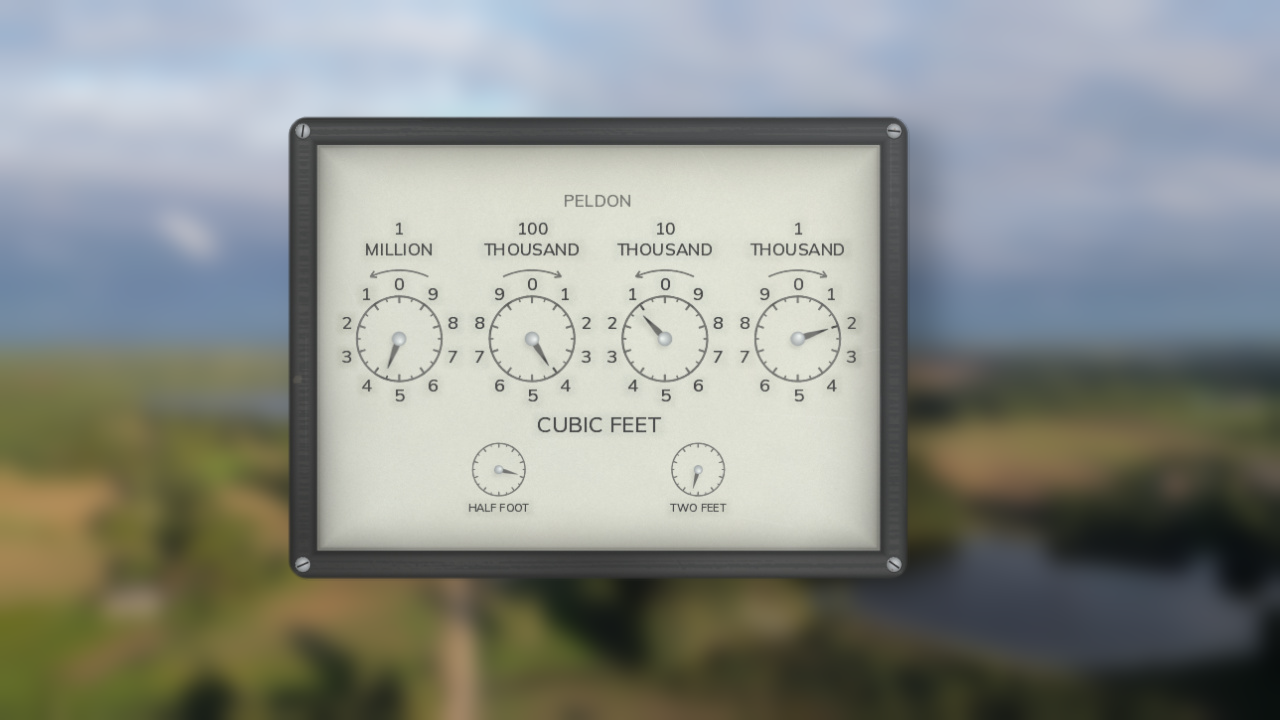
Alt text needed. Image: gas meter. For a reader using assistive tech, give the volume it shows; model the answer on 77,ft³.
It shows 441200,ft³
